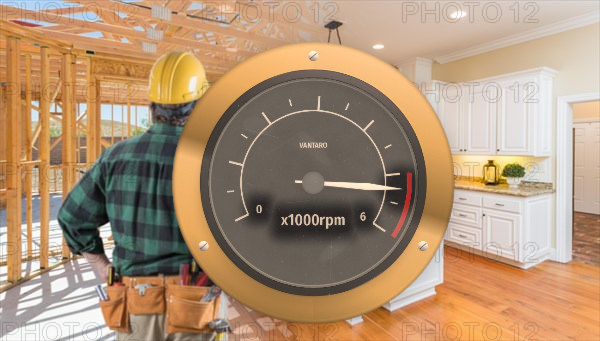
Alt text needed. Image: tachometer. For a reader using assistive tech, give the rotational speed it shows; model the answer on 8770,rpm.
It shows 5250,rpm
